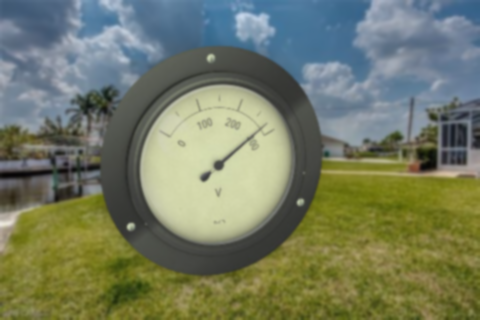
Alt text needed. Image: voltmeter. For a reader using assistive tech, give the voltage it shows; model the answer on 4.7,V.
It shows 275,V
